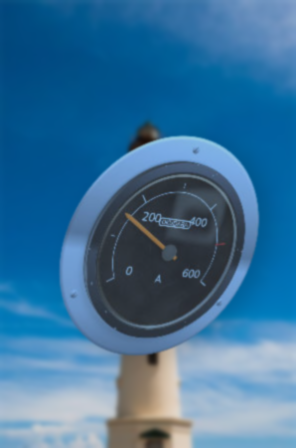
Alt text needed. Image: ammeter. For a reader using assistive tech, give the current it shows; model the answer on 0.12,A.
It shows 150,A
